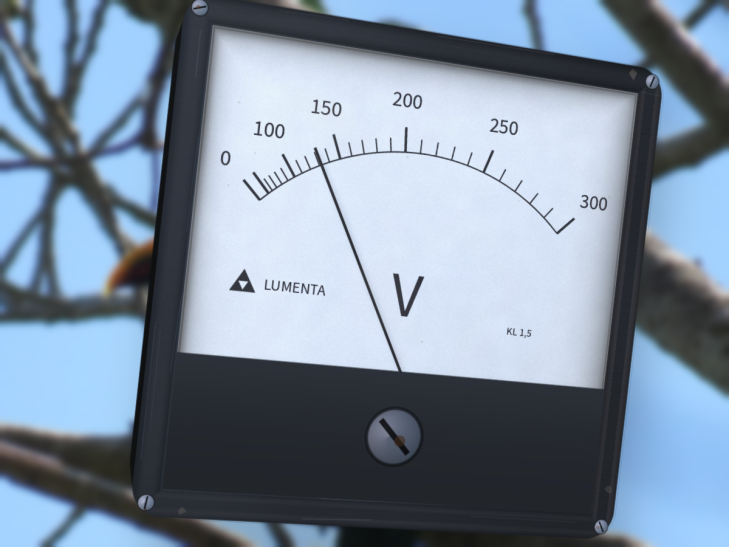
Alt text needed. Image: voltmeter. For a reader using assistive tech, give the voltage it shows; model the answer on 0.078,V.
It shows 130,V
